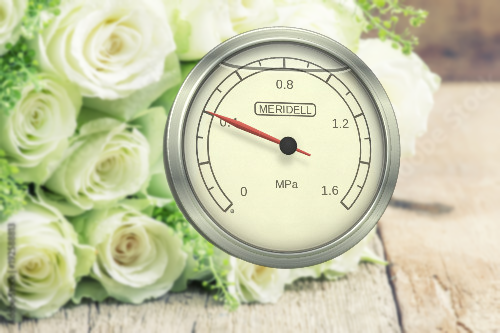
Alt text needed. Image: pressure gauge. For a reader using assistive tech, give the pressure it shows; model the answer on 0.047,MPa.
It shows 0.4,MPa
